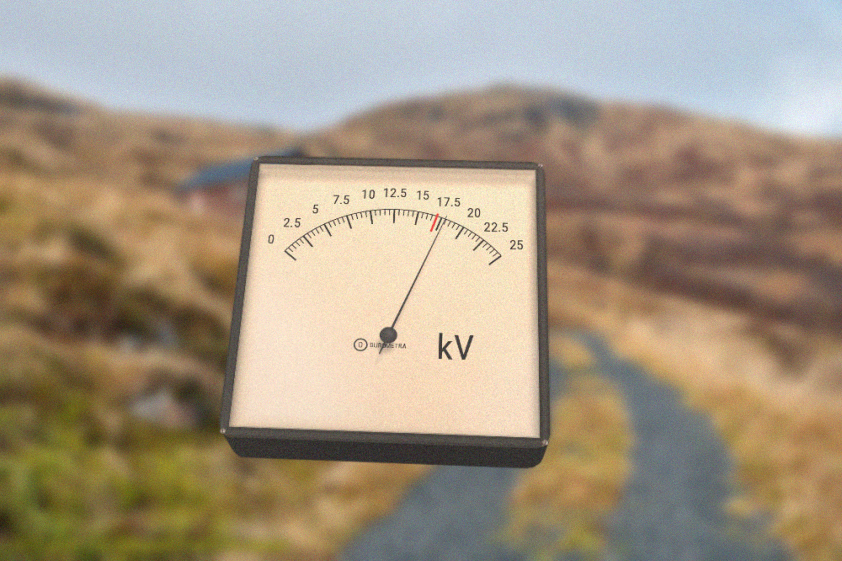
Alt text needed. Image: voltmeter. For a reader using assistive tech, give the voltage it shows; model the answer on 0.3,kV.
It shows 18,kV
